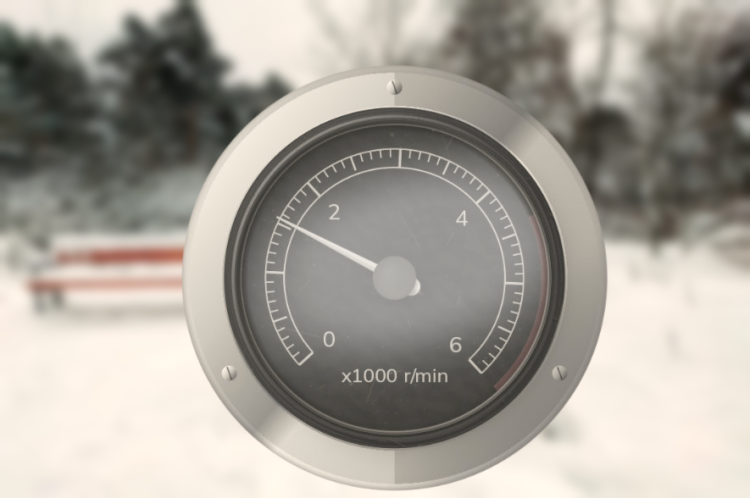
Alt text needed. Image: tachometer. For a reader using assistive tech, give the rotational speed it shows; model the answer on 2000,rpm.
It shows 1550,rpm
